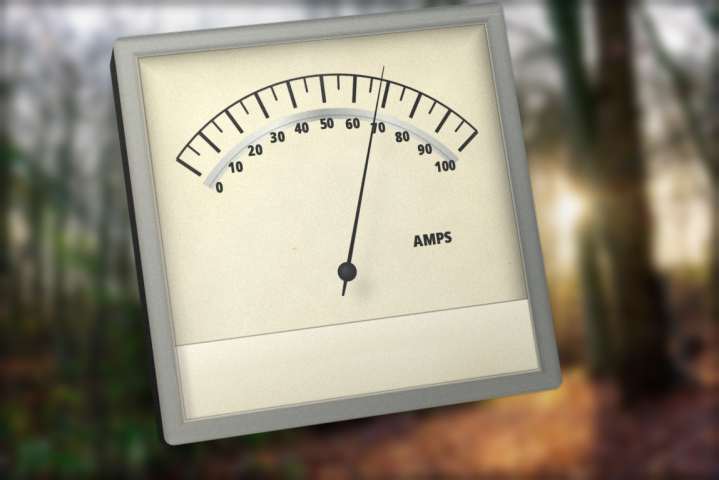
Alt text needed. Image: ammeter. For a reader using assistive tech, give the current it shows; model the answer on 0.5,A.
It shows 67.5,A
